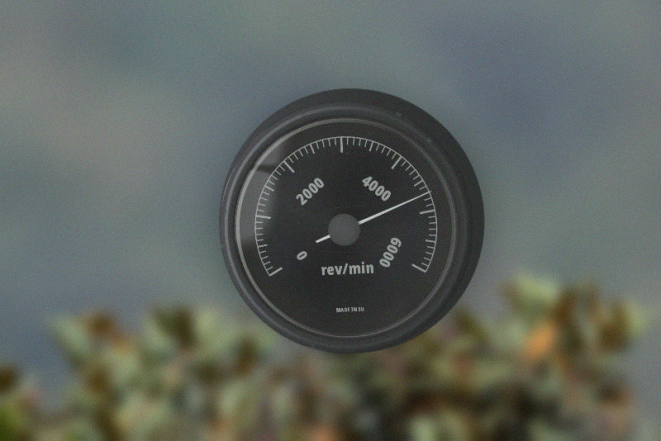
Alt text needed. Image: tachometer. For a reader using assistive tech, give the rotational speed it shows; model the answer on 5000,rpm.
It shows 4700,rpm
